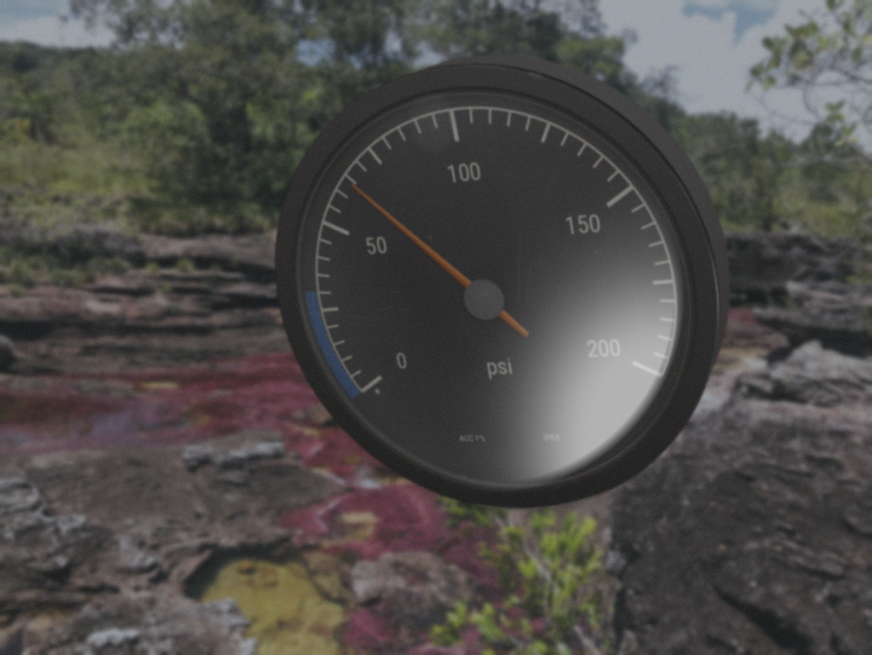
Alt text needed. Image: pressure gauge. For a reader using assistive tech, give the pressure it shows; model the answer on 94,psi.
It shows 65,psi
